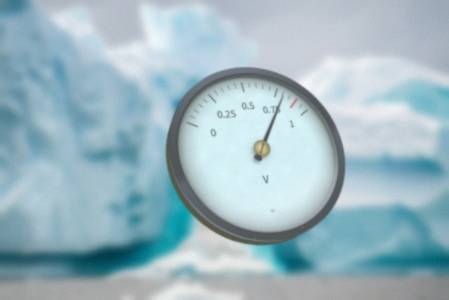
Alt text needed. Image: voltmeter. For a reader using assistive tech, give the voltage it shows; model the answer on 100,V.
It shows 0.8,V
